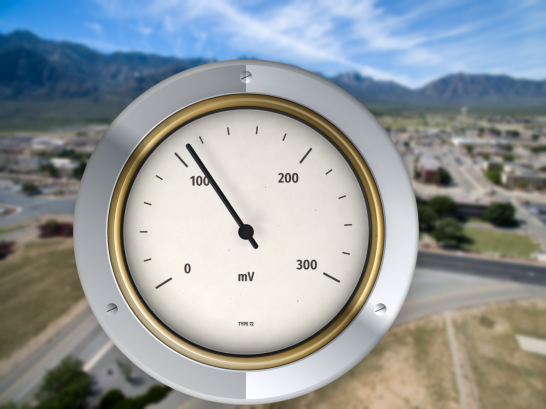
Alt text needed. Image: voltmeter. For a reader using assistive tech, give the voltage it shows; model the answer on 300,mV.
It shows 110,mV
